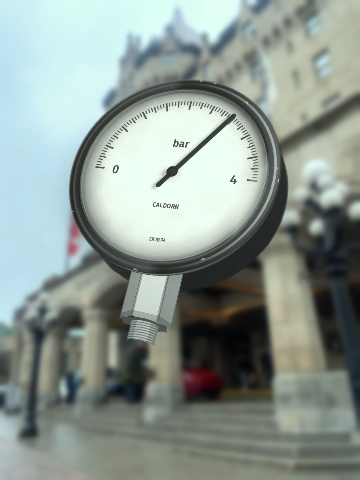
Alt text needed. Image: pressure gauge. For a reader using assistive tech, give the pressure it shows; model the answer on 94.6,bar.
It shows 2.8,bar
